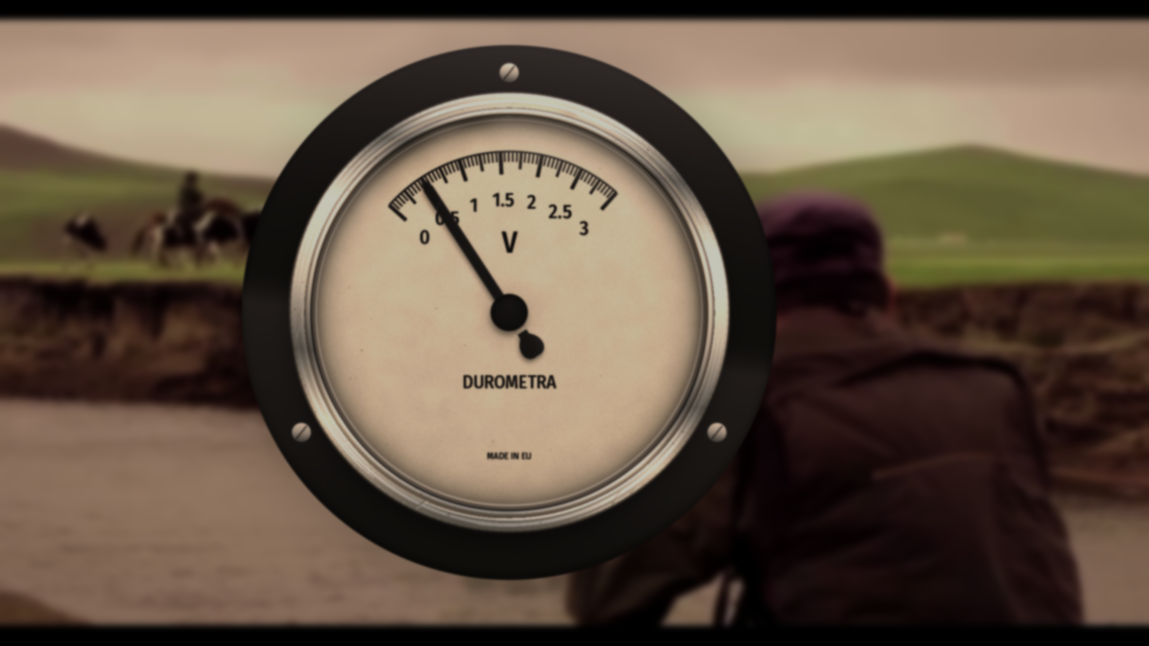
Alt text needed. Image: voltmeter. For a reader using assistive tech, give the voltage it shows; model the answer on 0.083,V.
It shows 0.5,V
